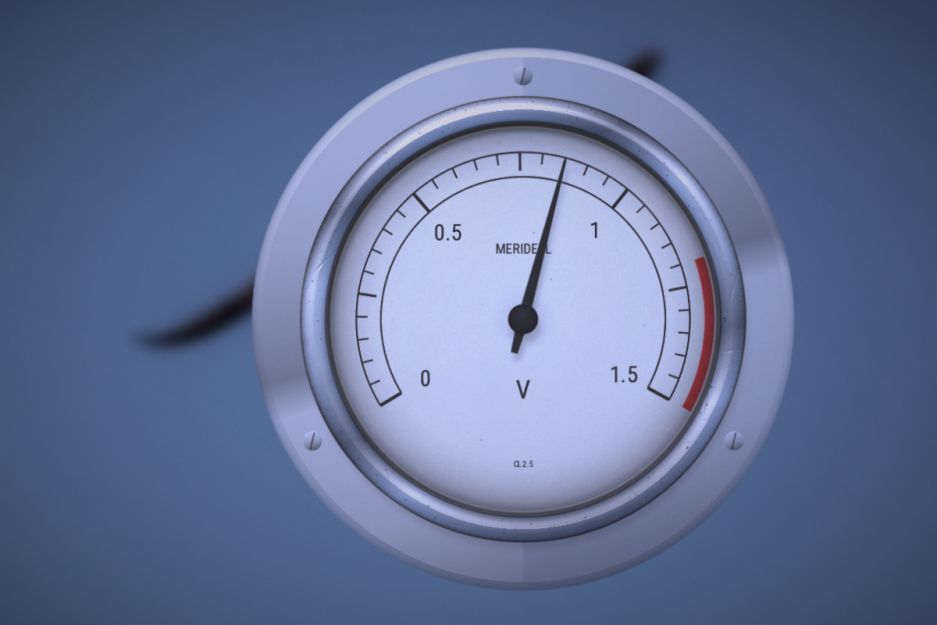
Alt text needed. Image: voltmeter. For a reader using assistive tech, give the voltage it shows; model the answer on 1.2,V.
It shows 0.85,V
